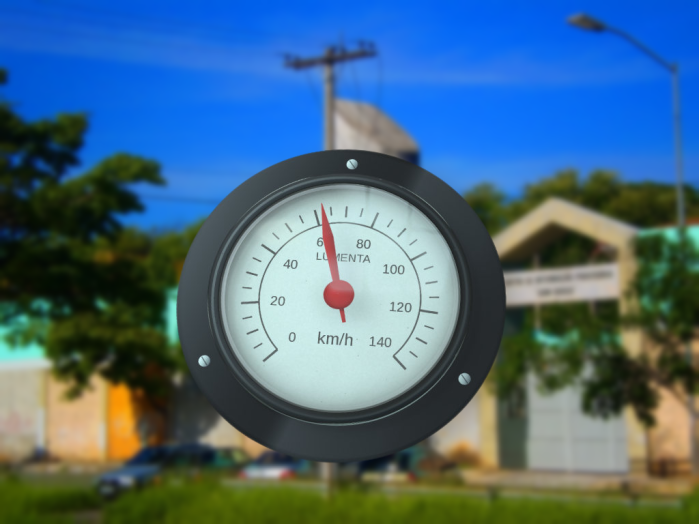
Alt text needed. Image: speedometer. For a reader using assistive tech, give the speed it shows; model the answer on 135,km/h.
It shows 62.5,km/h
